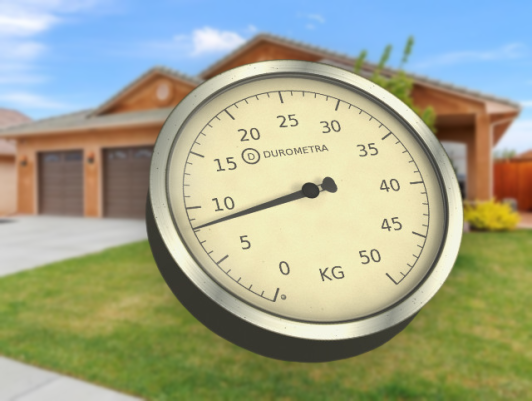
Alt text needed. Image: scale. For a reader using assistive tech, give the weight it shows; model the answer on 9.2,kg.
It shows 8,kg
